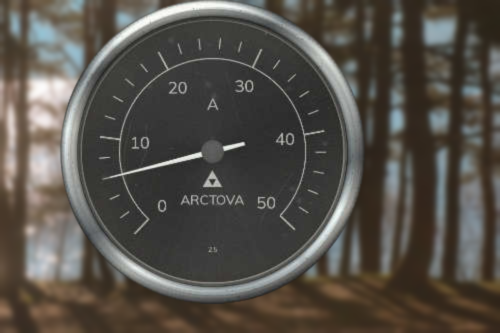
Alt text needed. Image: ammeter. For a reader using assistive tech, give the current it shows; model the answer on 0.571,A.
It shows 6,A
